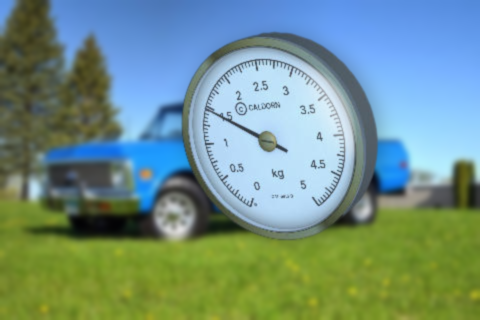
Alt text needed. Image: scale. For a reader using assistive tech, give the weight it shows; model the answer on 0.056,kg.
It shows 1.5,kg
